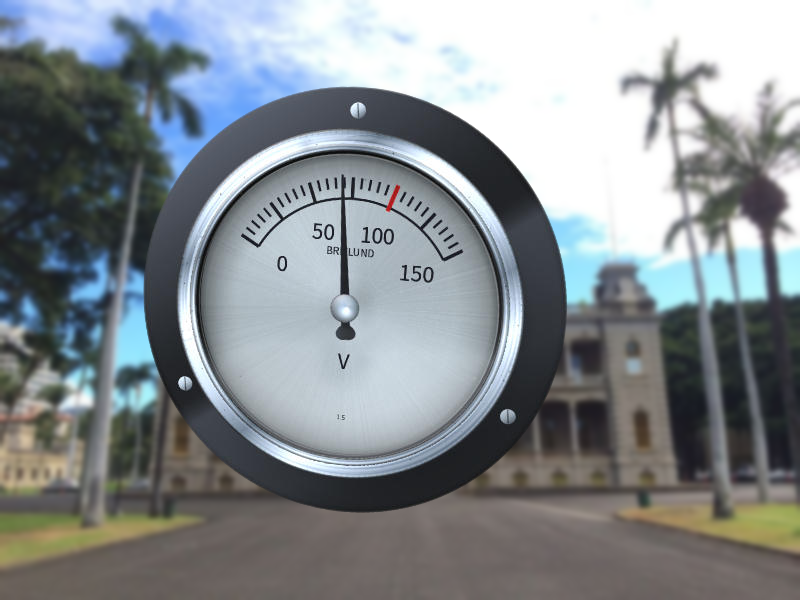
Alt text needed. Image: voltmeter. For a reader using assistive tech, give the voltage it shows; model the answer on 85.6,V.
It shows 70,V
